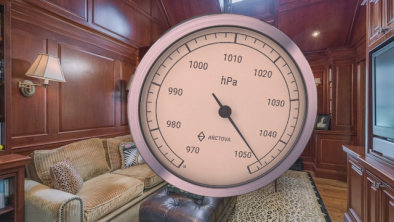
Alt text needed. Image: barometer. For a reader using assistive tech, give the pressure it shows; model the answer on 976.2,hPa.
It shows 1047,hPa
